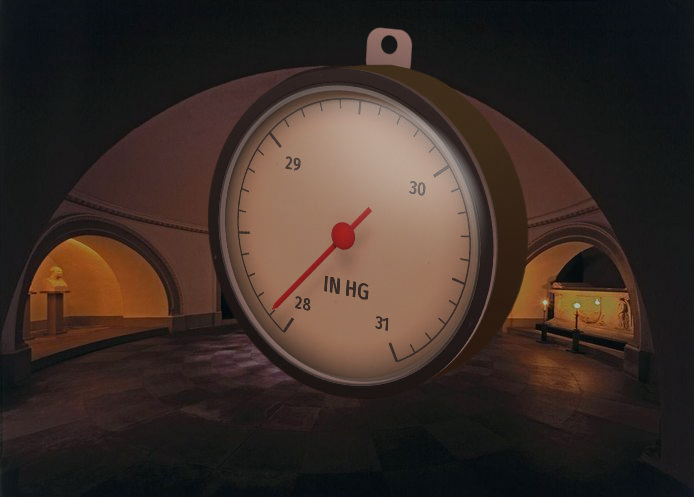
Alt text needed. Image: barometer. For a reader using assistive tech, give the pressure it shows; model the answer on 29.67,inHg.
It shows 28.1,inHg
